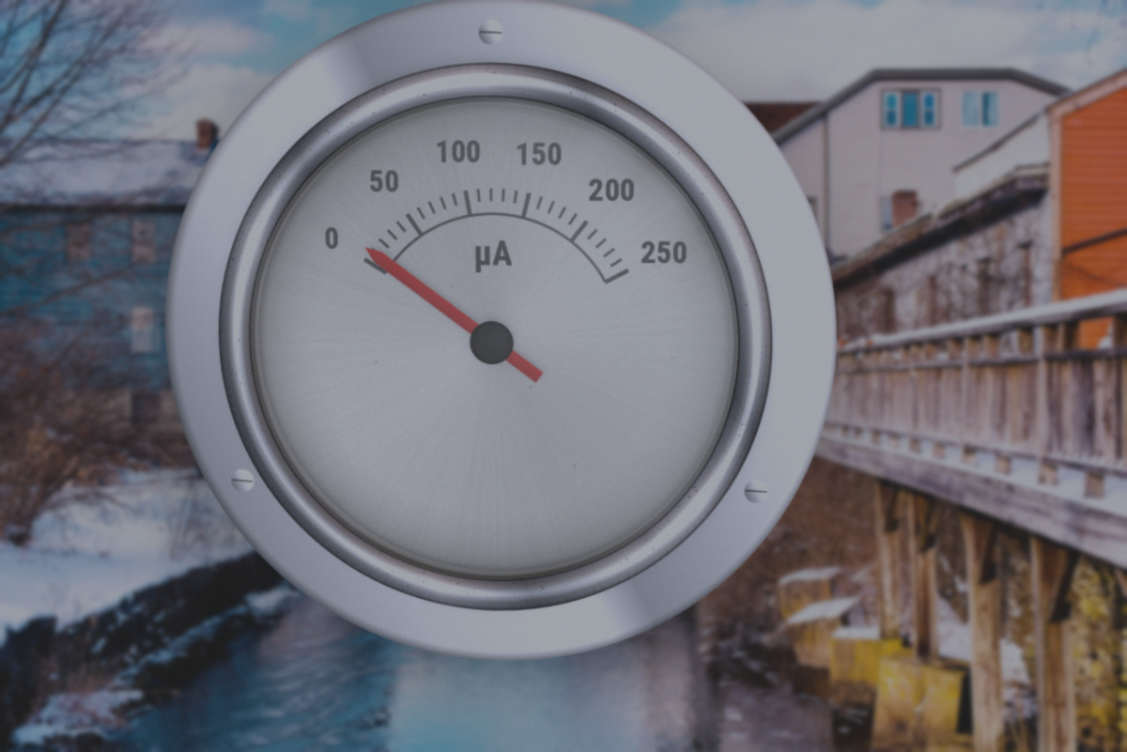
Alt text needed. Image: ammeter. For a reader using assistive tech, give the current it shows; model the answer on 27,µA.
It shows 10,µA
